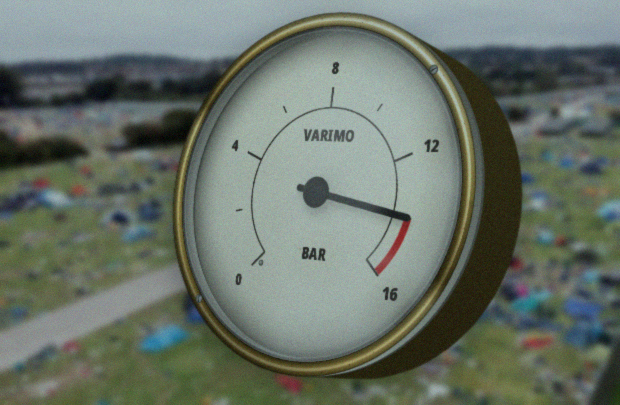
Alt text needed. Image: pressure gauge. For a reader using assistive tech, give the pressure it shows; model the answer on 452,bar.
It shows 14,bar
